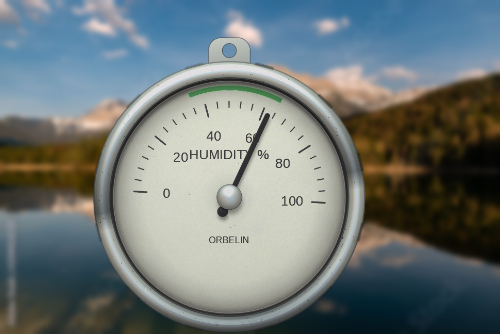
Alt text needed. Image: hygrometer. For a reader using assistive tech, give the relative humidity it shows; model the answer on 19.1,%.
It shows 62,%
